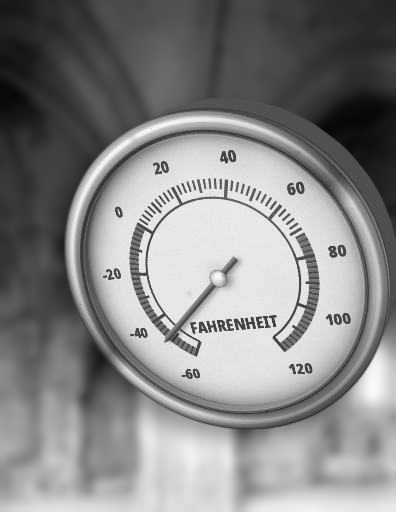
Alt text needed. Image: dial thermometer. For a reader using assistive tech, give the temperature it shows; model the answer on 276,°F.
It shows -48,°F
